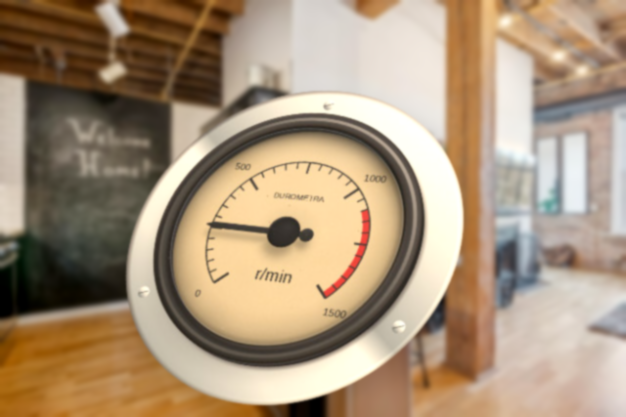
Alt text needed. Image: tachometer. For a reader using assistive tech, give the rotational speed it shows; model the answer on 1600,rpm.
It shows 250,rpm
